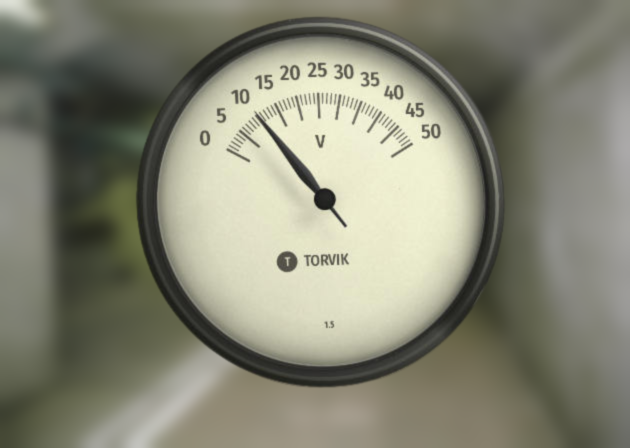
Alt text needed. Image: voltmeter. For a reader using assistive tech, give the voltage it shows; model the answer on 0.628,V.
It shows 10,V
